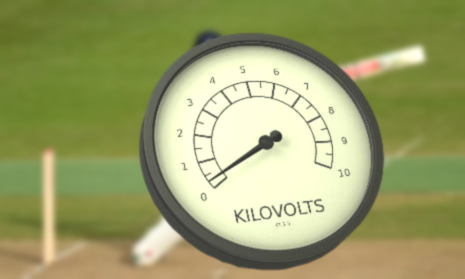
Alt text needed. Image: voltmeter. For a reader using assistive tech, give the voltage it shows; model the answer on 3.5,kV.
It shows 0.25,kV
